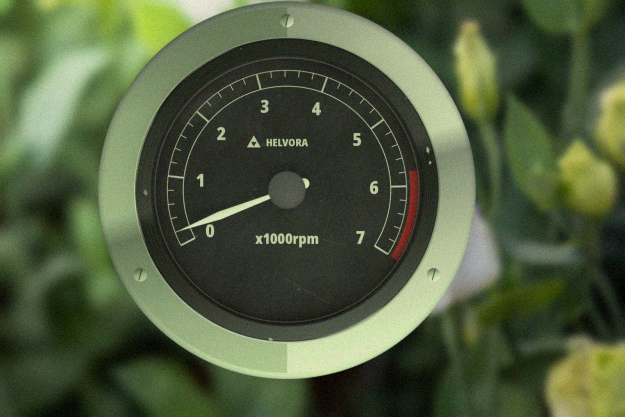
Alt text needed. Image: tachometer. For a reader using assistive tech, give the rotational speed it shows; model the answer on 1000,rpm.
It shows 200,rpm
